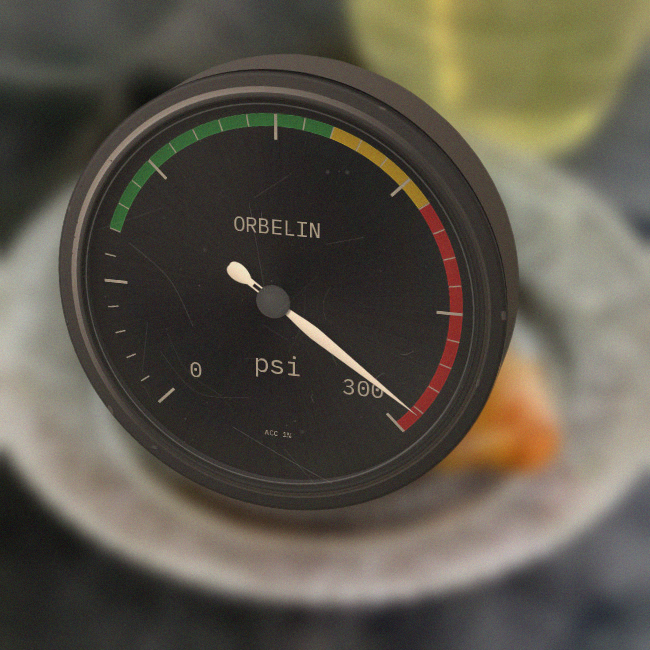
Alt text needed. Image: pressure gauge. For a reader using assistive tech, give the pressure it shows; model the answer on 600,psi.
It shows 290,psi
